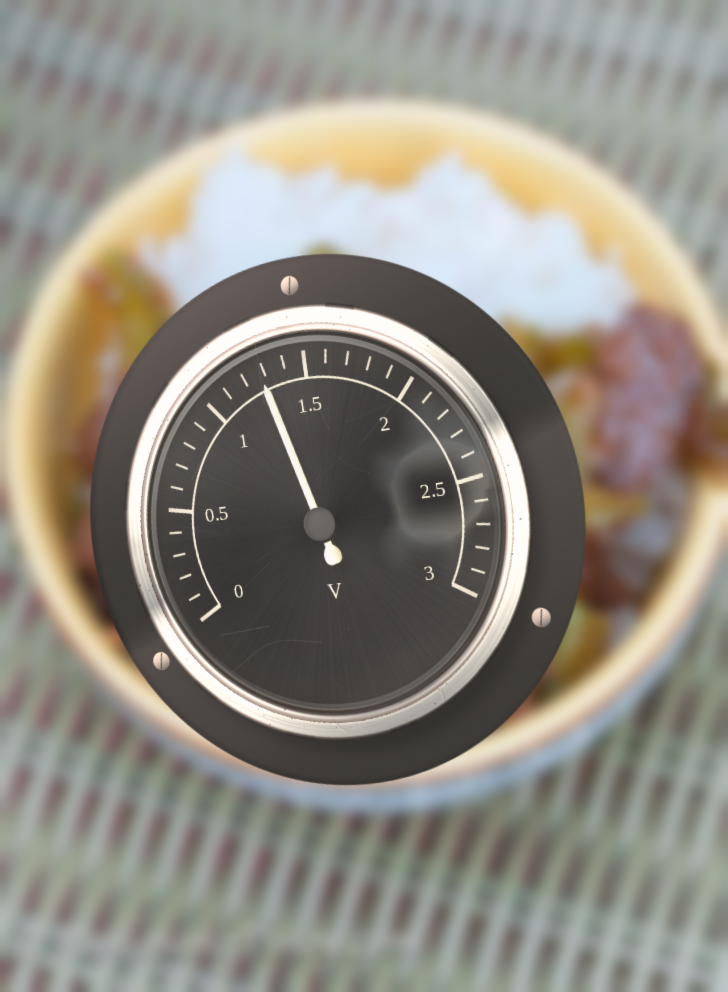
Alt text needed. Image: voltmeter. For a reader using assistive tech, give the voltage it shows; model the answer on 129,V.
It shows 1.3,V
